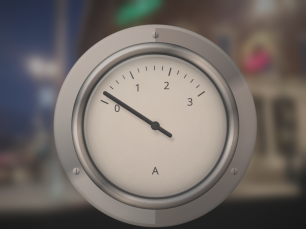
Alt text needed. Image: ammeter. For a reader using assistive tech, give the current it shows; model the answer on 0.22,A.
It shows 0.2,A
